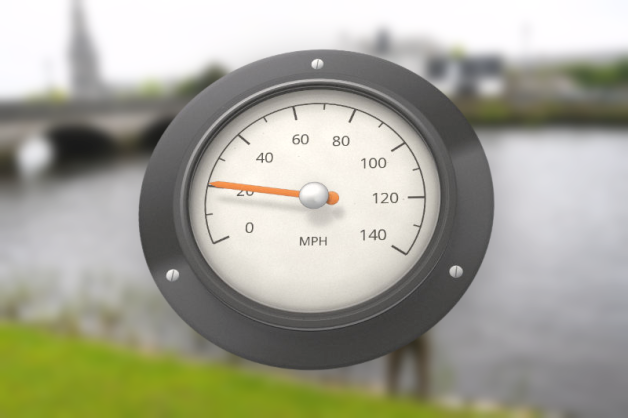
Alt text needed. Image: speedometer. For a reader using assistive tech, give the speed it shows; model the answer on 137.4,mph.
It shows 20,mph
